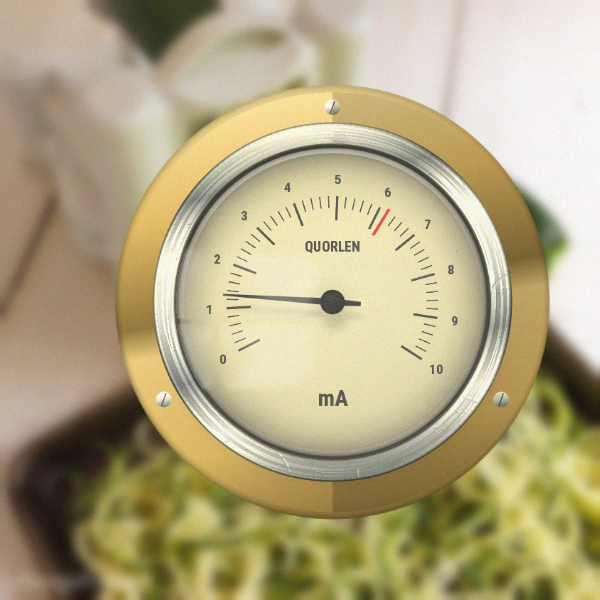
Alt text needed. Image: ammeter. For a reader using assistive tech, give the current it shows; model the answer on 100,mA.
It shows 1.3,mA
